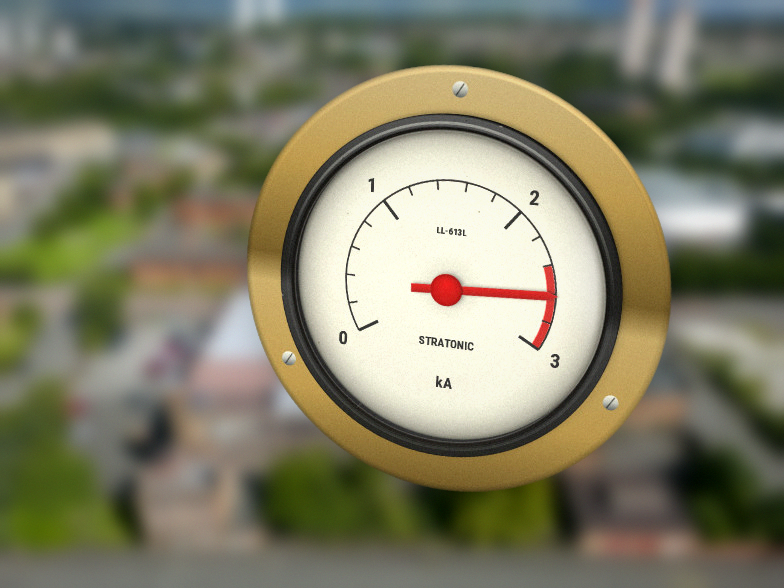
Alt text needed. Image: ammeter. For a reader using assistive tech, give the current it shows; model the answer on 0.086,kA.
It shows 2.6,kA
